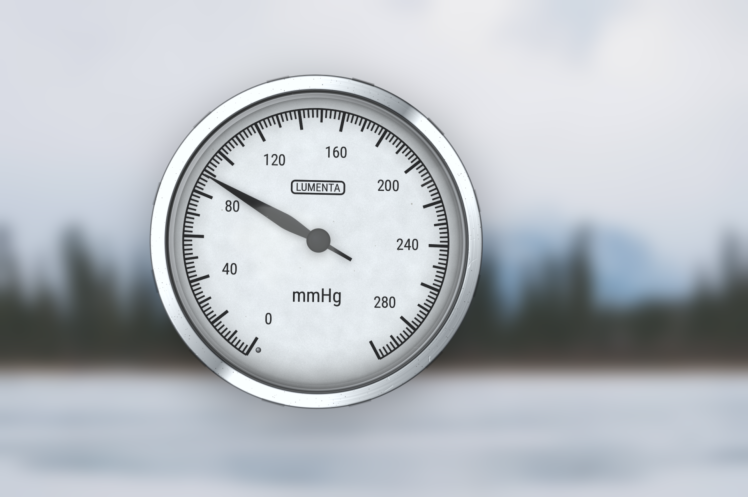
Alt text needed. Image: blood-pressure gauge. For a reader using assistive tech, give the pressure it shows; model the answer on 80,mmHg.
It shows 88,mmHg
